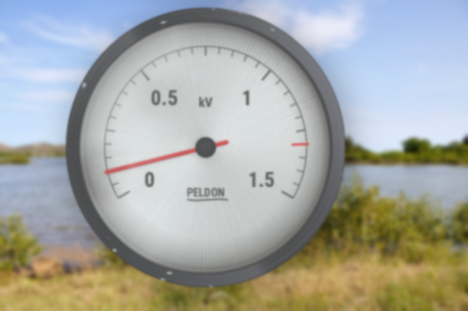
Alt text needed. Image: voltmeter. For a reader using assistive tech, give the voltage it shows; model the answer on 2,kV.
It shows 0.1,kV
